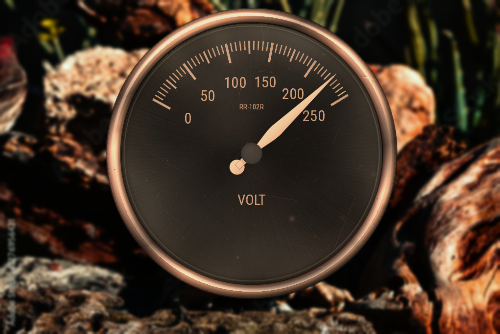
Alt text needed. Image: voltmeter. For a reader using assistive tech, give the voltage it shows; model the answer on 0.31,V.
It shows 225,V
